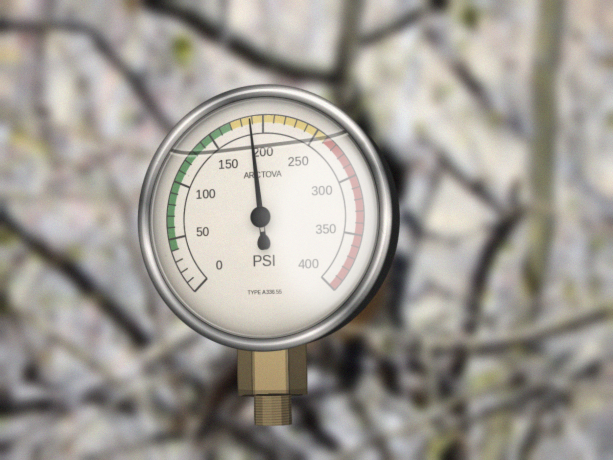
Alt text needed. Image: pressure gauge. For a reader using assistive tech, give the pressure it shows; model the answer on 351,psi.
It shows 190,psi
